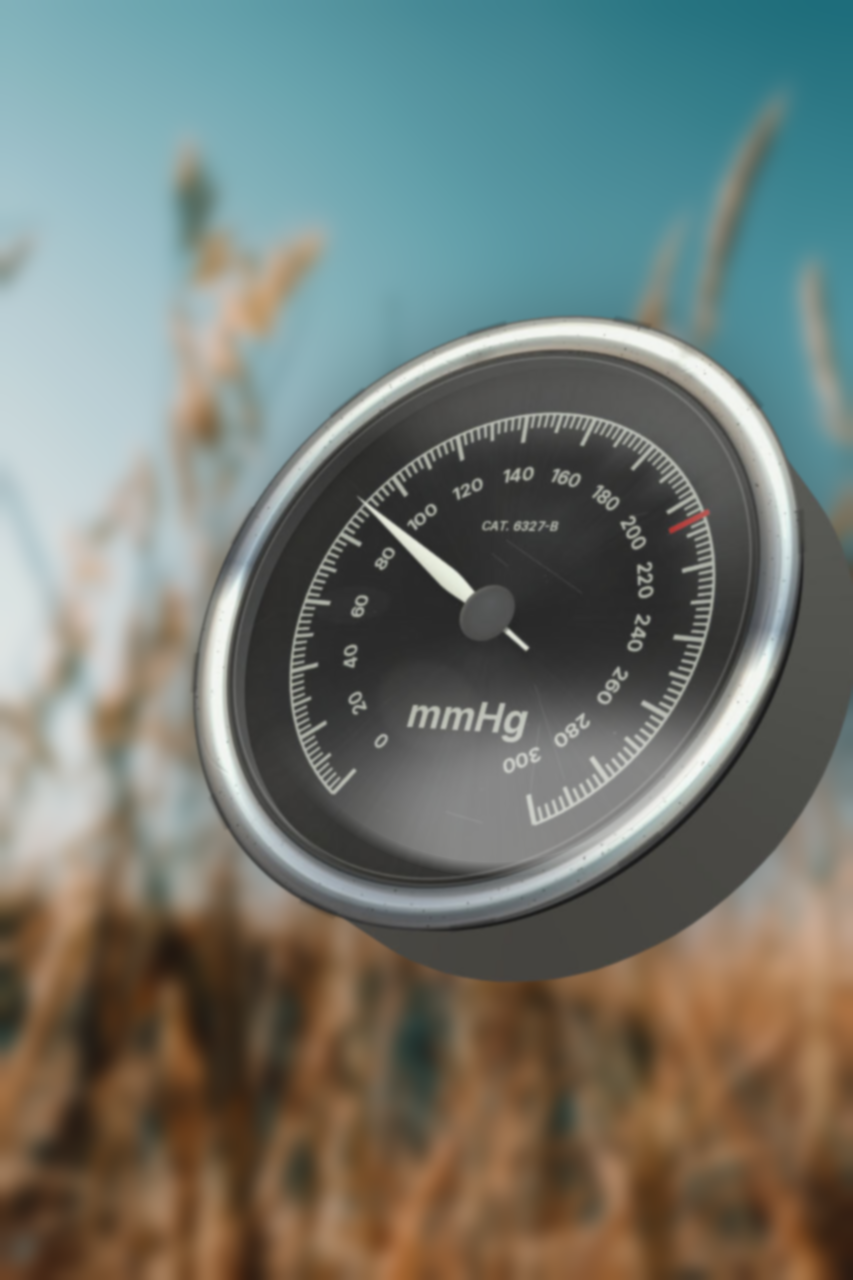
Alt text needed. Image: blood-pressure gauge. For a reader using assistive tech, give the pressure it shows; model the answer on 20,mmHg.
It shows 90,mmHg
